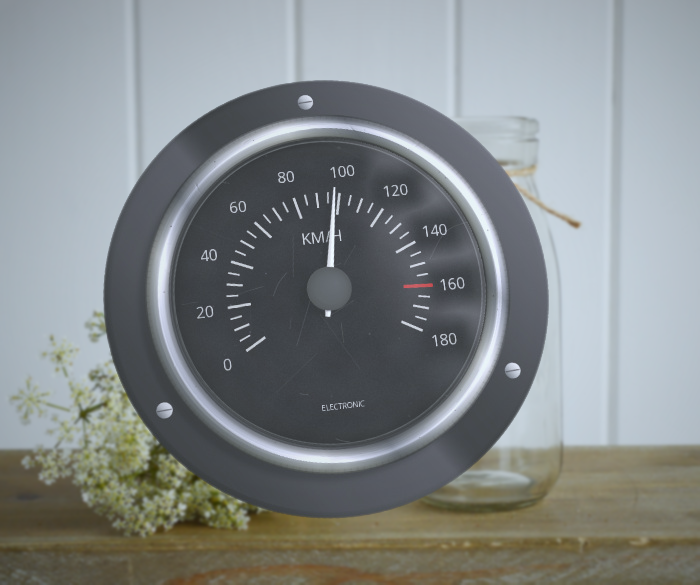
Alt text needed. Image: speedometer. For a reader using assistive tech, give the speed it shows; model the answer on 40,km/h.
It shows 97.5,km/h
